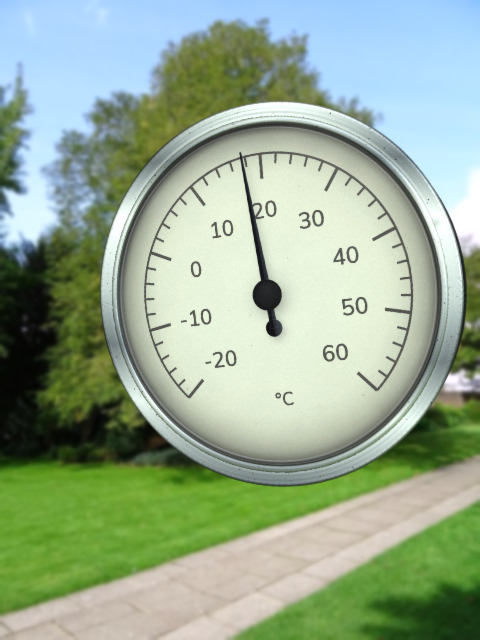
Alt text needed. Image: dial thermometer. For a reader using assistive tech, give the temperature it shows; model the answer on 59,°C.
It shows 18,°C
